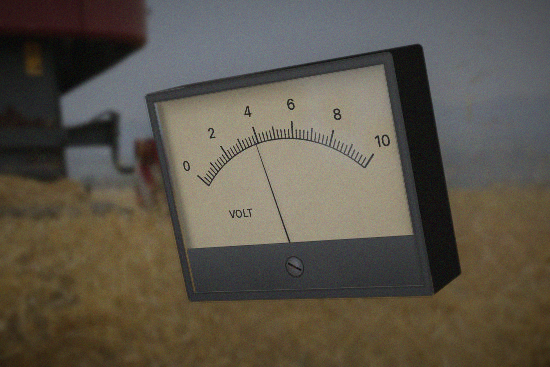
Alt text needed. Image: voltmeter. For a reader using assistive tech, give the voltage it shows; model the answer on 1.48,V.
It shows 4,V
